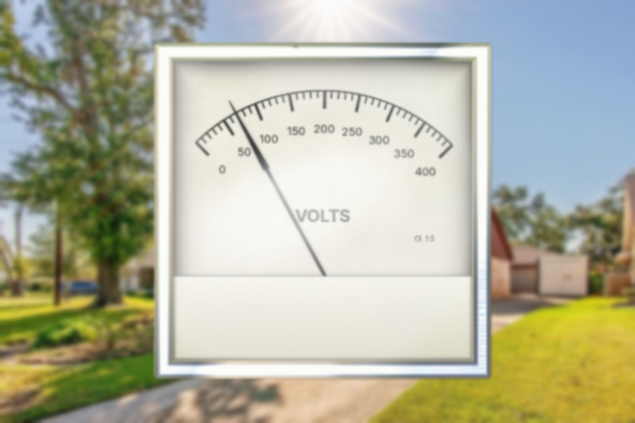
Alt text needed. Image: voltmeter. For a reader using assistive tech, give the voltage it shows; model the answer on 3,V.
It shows 70,V
